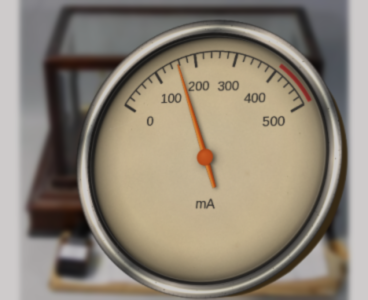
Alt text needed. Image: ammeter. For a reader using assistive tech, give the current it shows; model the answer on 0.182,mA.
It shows 160,mA
